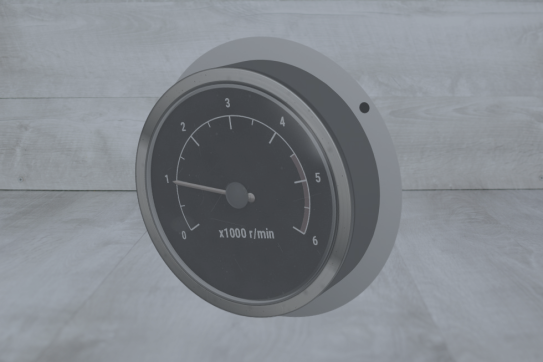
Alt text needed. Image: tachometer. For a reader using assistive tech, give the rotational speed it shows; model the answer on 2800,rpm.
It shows 1000,rpm
